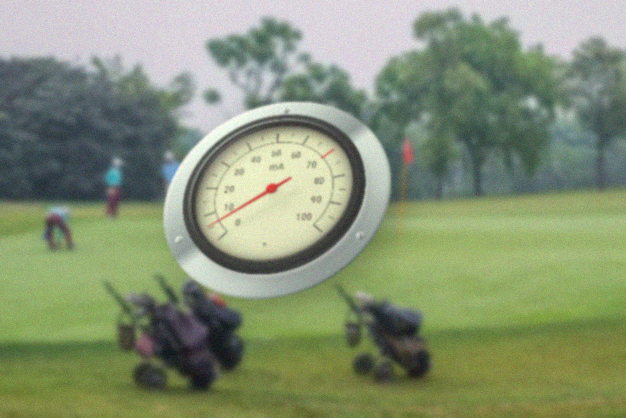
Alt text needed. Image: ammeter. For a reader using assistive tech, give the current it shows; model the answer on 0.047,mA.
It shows 5,mA
